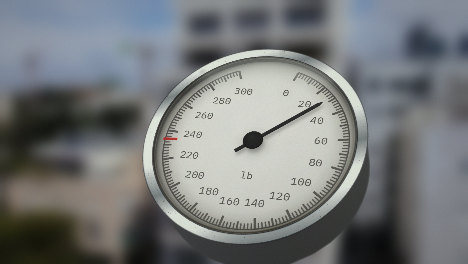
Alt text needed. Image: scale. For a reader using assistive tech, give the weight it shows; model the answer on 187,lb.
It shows 30,lb
